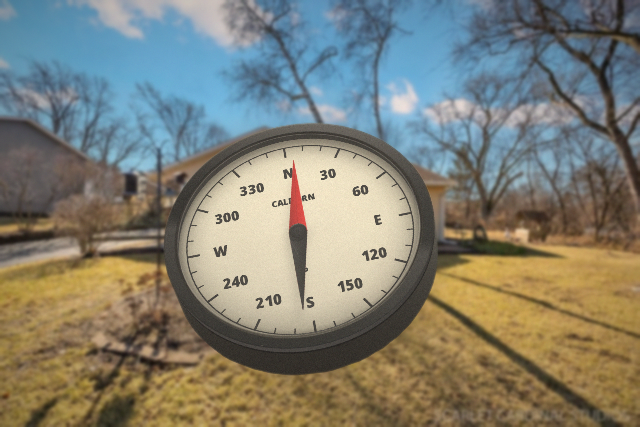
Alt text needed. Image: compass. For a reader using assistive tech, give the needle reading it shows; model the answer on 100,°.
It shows 5,°
